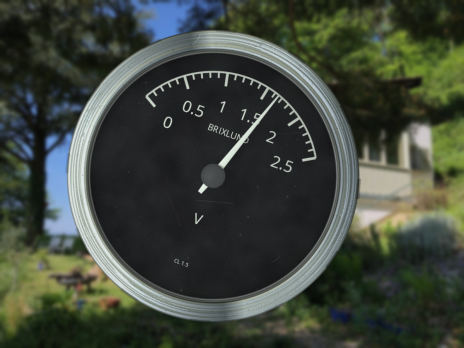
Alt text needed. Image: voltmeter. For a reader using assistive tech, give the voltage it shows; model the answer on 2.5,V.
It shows 1.65,V
